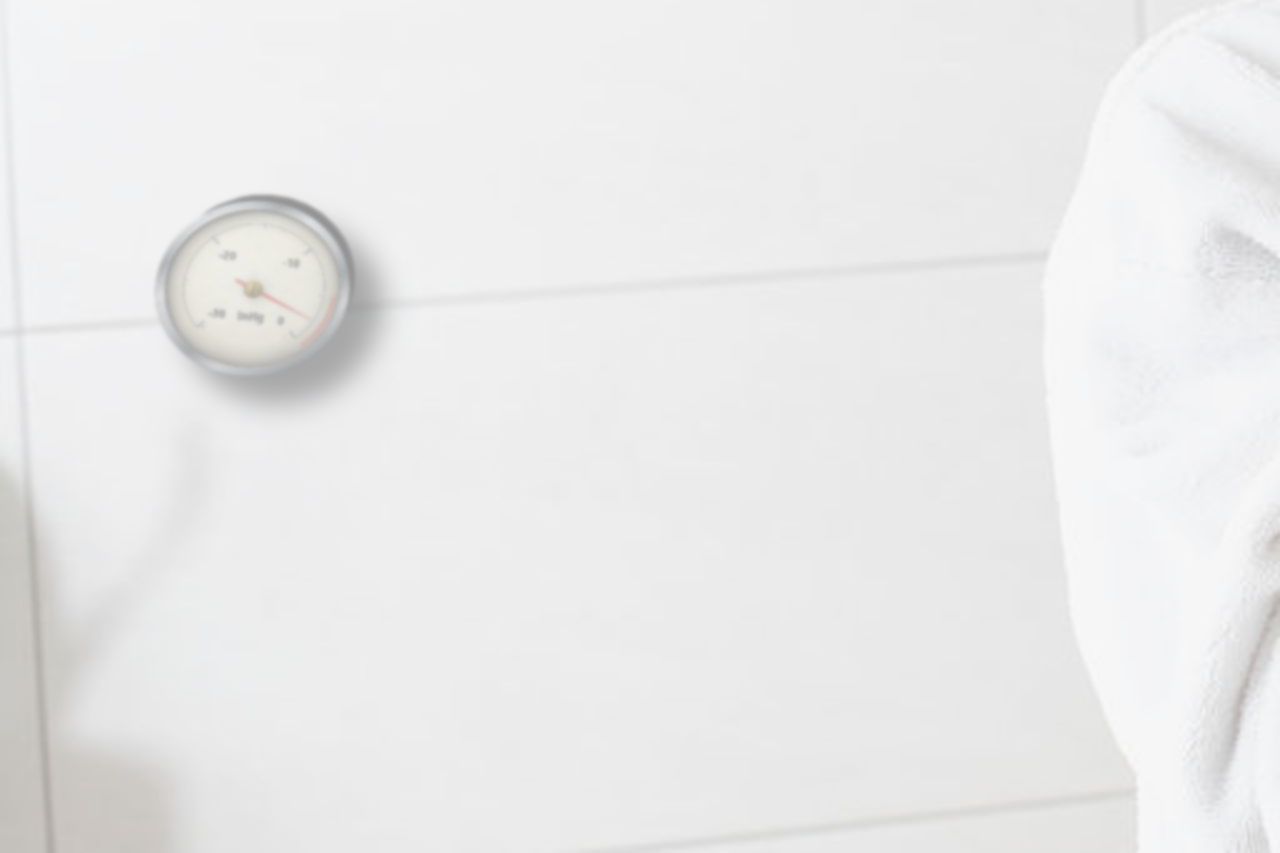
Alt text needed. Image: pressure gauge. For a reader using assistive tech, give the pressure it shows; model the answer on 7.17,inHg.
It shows -2.5,inHg
